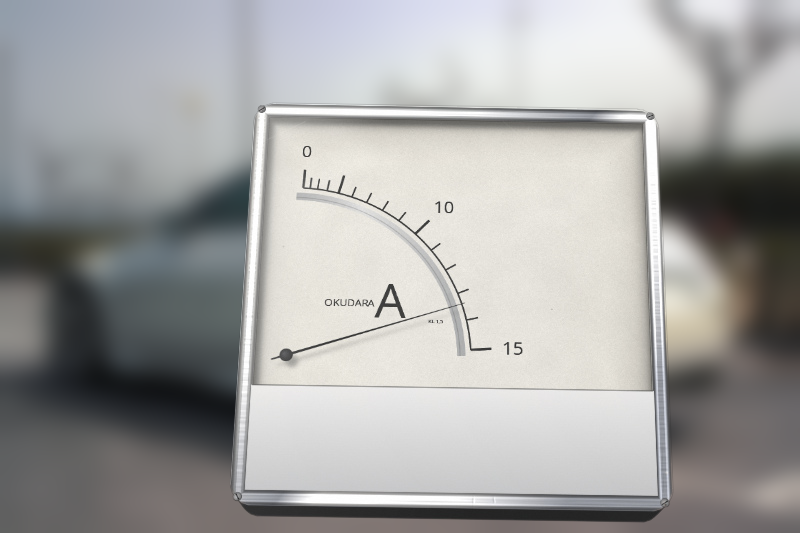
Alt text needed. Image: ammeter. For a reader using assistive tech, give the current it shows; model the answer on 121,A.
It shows 13.5,A
